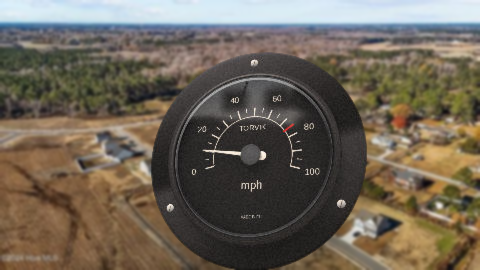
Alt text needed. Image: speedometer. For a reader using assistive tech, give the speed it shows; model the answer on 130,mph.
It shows 10,mph
